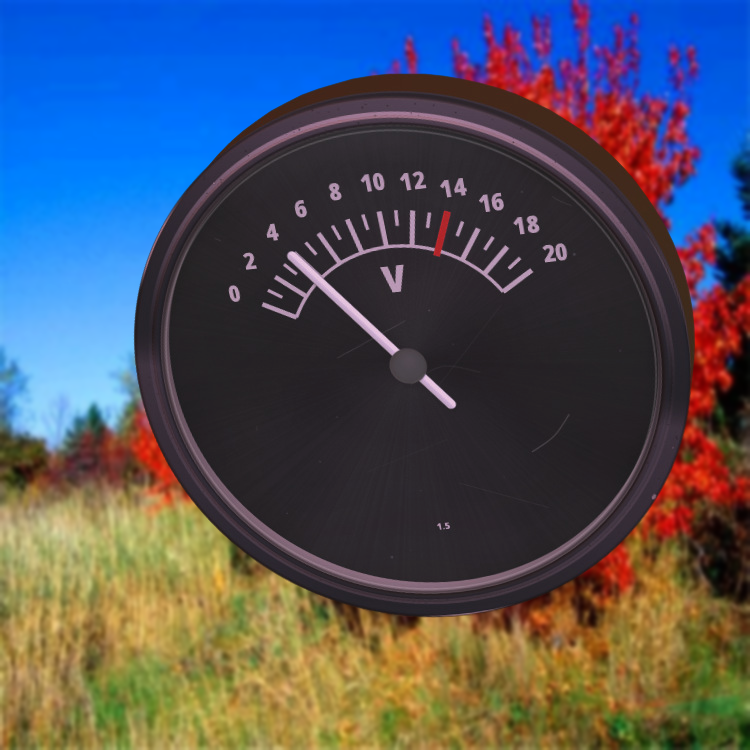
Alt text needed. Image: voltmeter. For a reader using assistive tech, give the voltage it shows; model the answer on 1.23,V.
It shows 4,V
